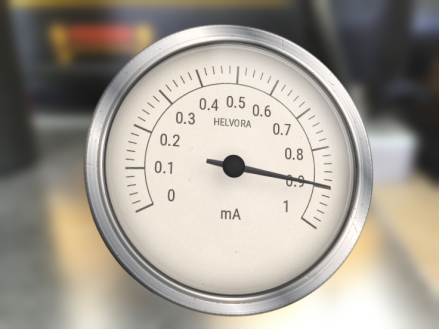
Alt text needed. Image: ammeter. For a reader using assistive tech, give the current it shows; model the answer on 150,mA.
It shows 0.9,mA
